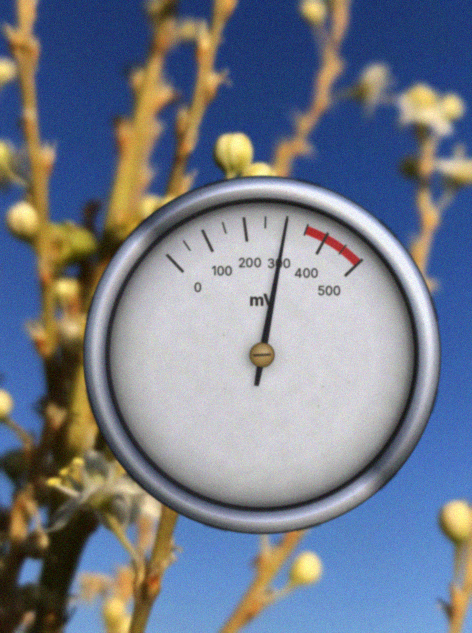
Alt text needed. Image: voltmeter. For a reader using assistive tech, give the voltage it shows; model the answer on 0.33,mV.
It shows 300,mV
